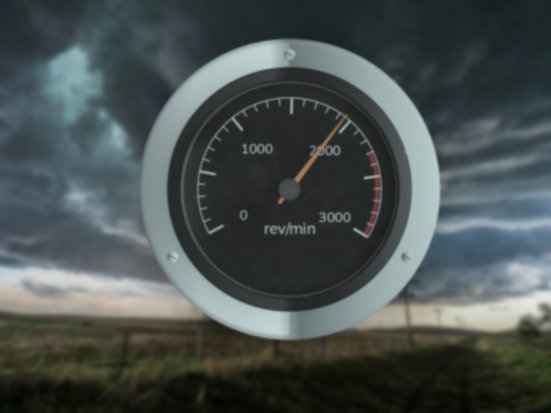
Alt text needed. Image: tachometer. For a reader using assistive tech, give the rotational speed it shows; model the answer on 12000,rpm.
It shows 1950,rpm
